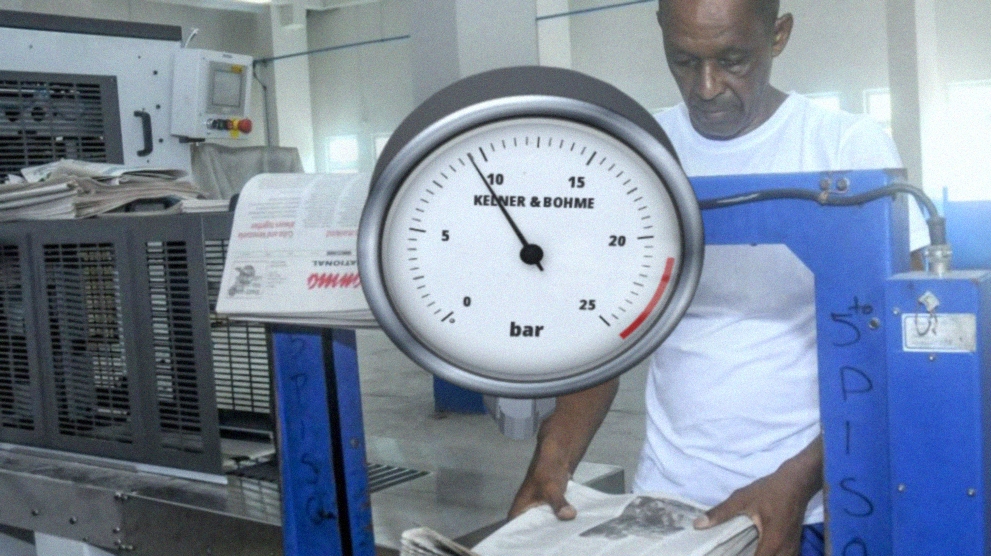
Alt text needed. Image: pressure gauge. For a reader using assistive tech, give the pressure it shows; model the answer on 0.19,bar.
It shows 9.5,bar
